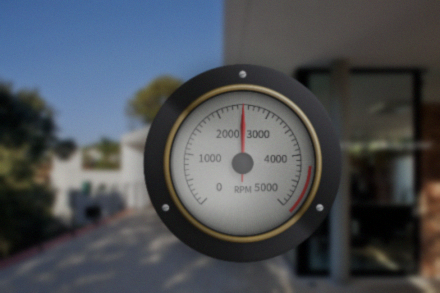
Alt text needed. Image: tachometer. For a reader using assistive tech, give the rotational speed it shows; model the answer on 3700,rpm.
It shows 2500,rpm
